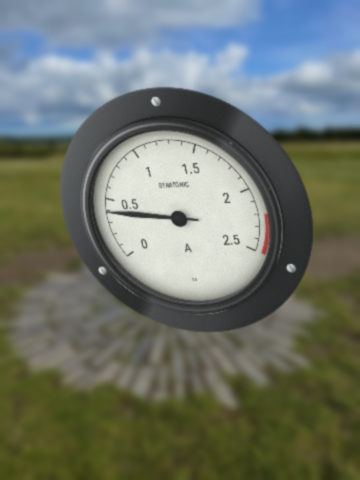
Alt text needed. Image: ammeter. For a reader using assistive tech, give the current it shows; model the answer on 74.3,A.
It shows 0.4,A
